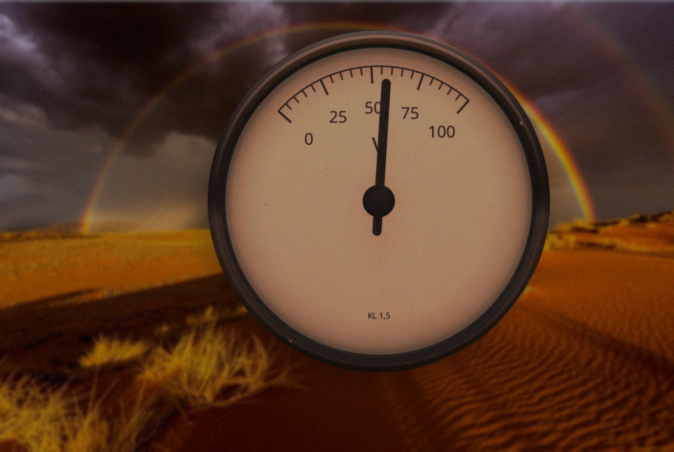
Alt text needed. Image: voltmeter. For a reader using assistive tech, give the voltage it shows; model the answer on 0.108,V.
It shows 57.5,V
